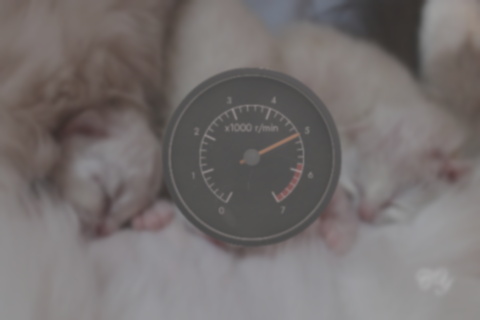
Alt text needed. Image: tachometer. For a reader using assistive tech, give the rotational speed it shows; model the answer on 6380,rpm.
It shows 5000,rpm
